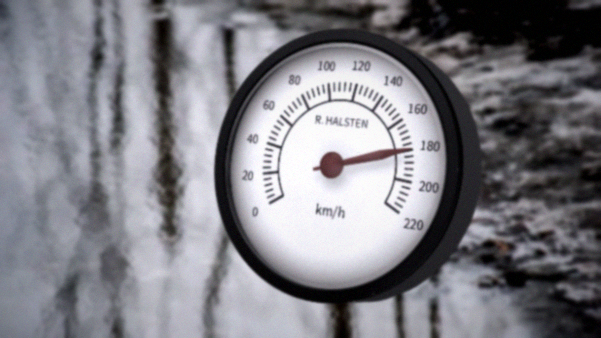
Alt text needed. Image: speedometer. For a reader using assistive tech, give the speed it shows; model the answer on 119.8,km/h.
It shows 180,km/h
